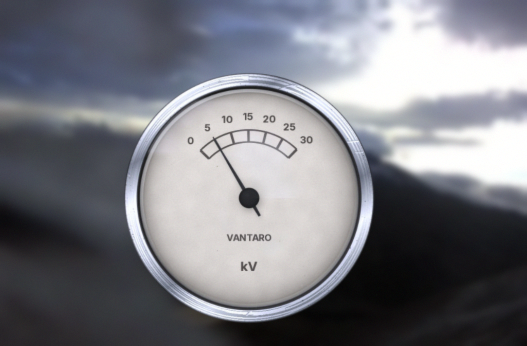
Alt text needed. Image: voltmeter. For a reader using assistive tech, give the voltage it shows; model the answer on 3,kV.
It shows 5,kV
